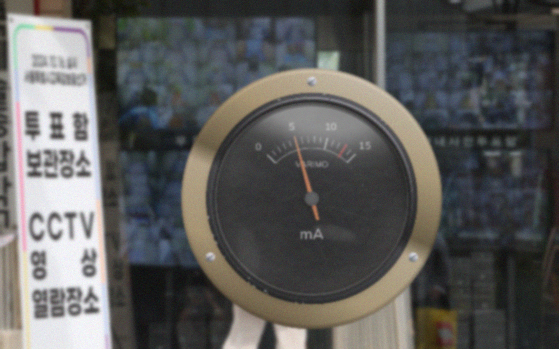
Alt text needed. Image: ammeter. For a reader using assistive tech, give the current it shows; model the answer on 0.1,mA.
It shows 5,mA
